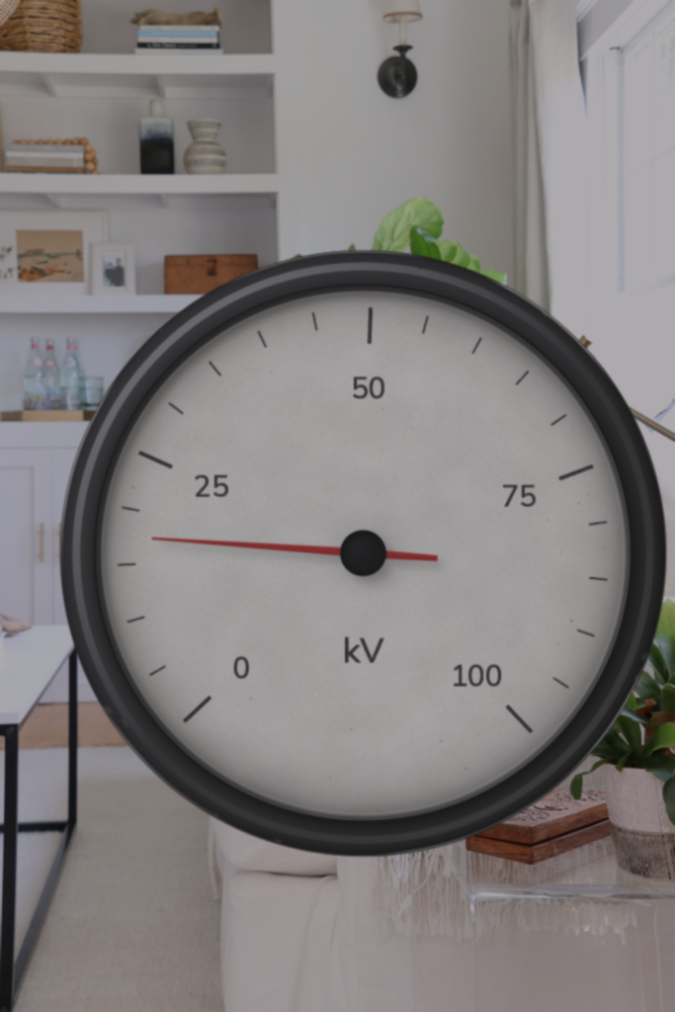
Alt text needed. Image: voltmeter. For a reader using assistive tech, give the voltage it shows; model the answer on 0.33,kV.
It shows 17.5,kV
